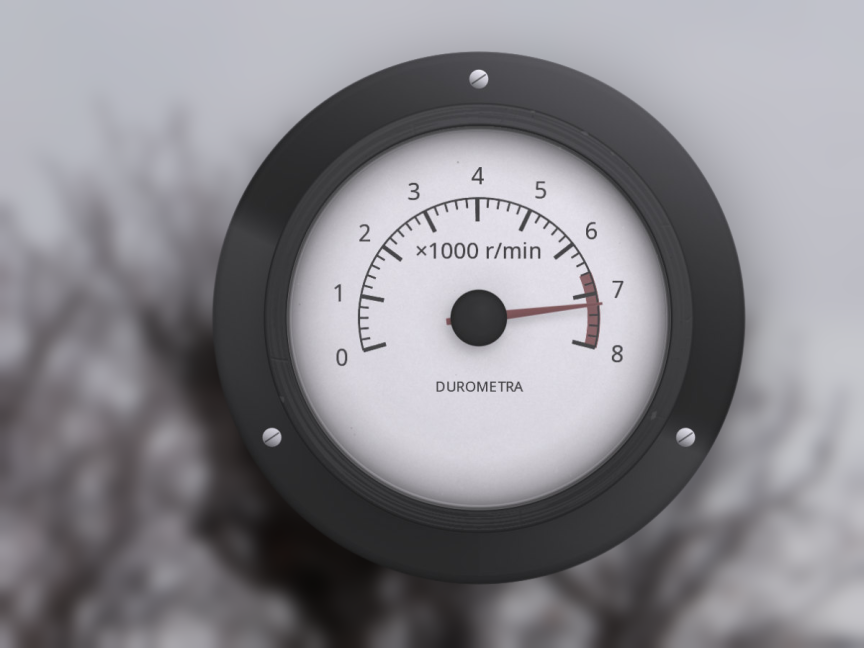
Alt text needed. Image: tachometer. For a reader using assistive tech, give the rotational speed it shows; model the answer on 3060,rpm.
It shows 7200,rpm
